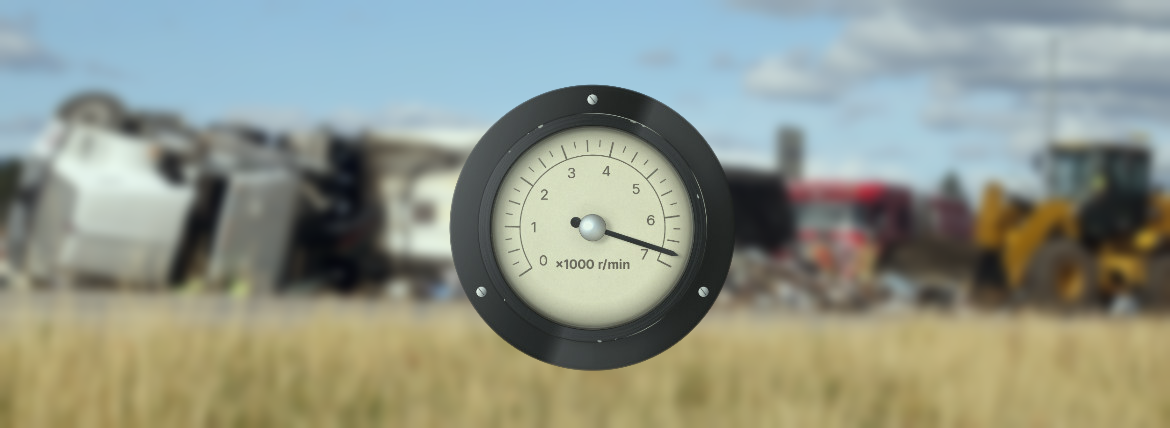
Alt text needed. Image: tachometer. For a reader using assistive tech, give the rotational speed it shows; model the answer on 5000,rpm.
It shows 6750,rpm
